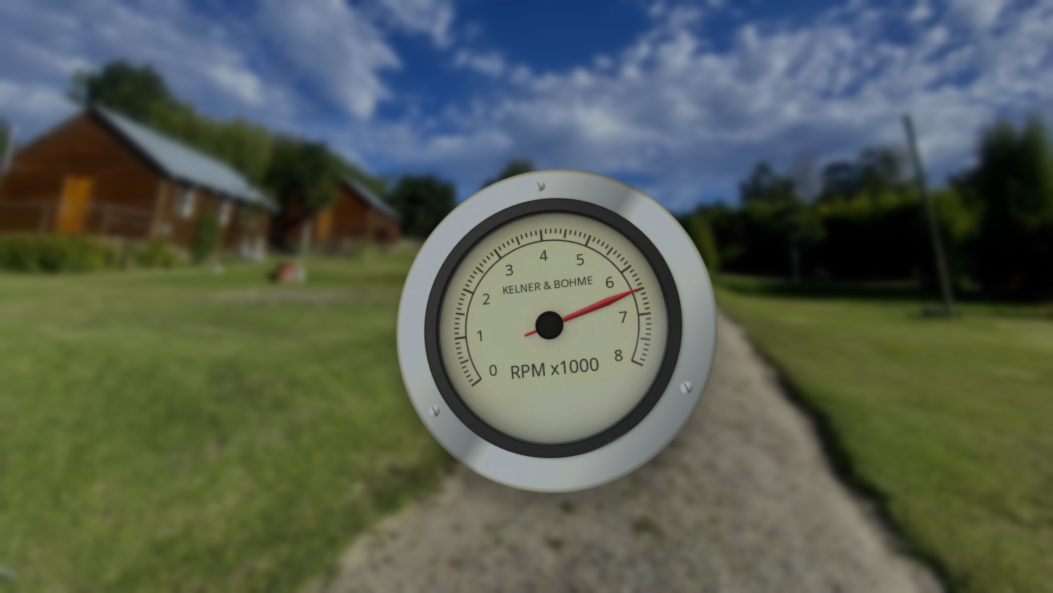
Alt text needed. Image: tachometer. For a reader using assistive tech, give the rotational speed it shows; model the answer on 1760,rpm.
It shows 6500,rpm
